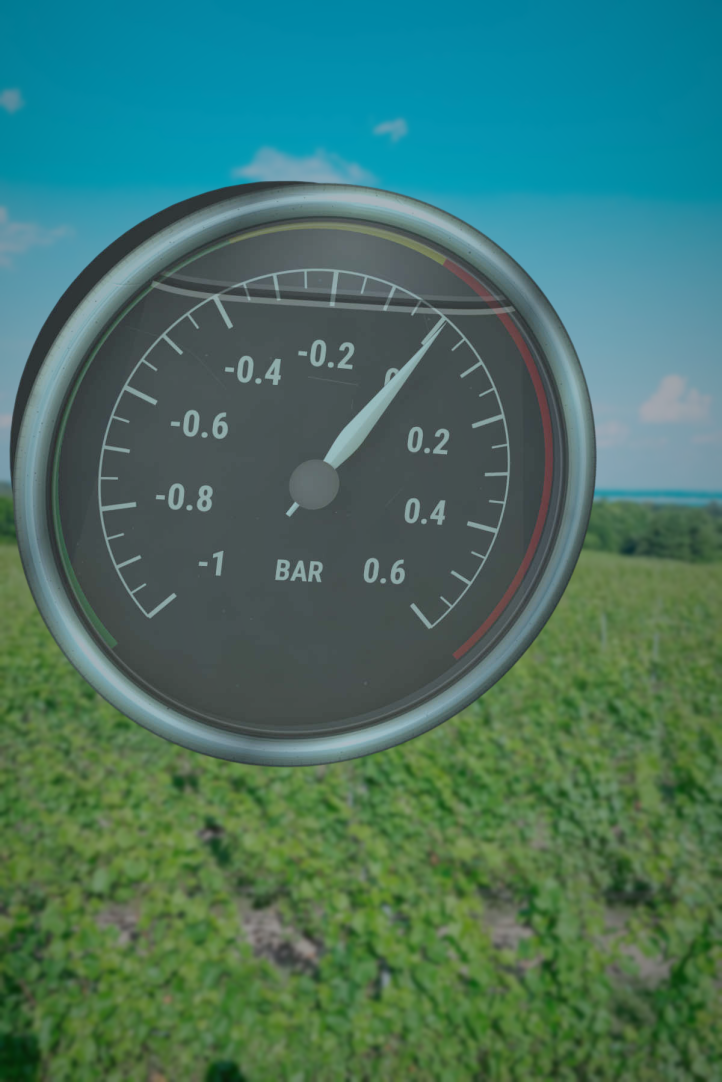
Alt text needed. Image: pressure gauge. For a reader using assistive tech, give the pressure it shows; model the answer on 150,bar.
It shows 0,bar
